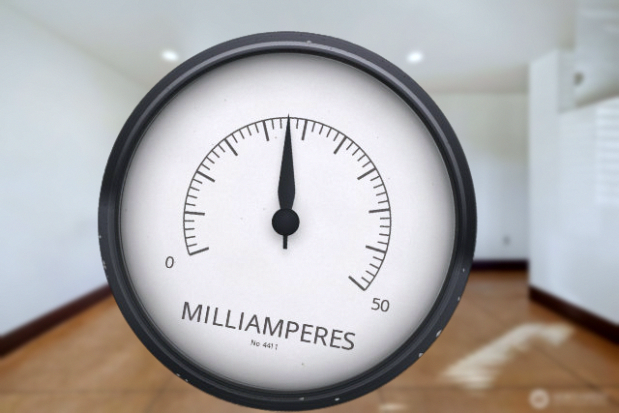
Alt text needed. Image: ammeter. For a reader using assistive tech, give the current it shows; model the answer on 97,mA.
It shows 23,mA
